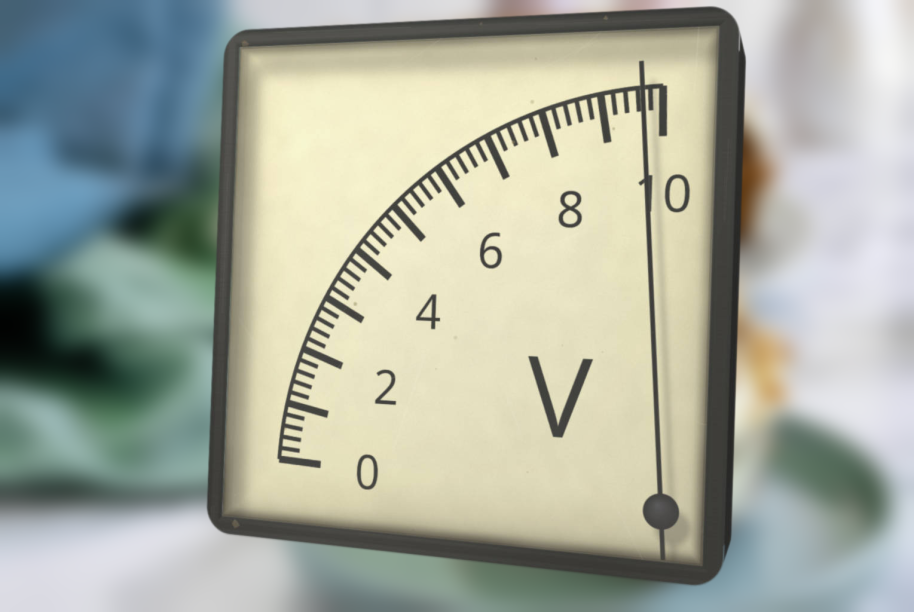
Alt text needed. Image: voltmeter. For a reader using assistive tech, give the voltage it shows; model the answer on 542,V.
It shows 9.7,V
